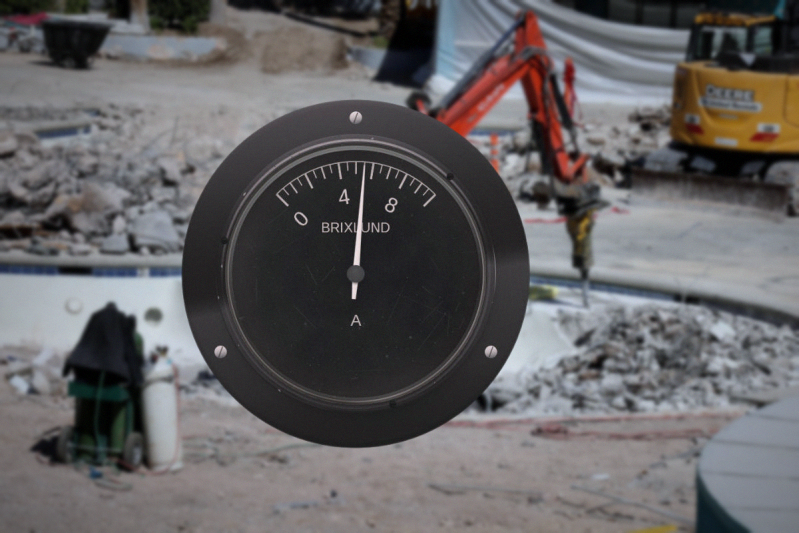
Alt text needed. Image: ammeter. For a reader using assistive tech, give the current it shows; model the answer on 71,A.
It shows 5.5,A
